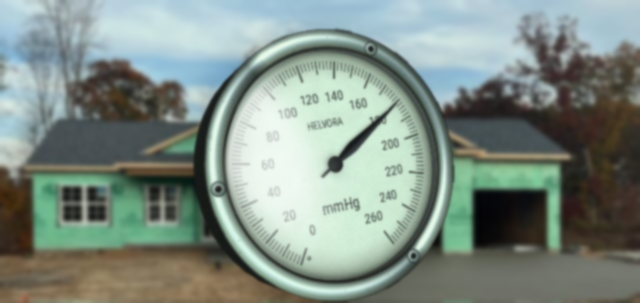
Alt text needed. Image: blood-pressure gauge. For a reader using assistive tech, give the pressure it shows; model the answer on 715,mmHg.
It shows 180,mmHg
